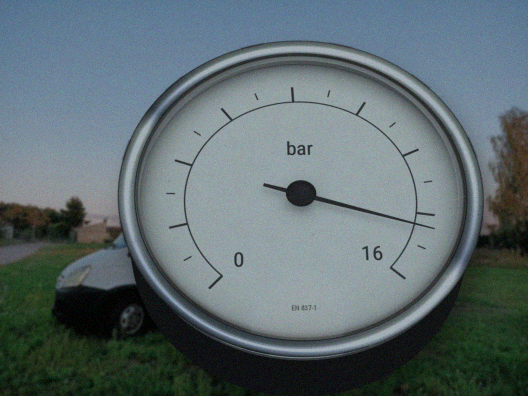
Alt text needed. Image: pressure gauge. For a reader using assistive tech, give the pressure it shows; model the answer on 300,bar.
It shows 14.5,bar
